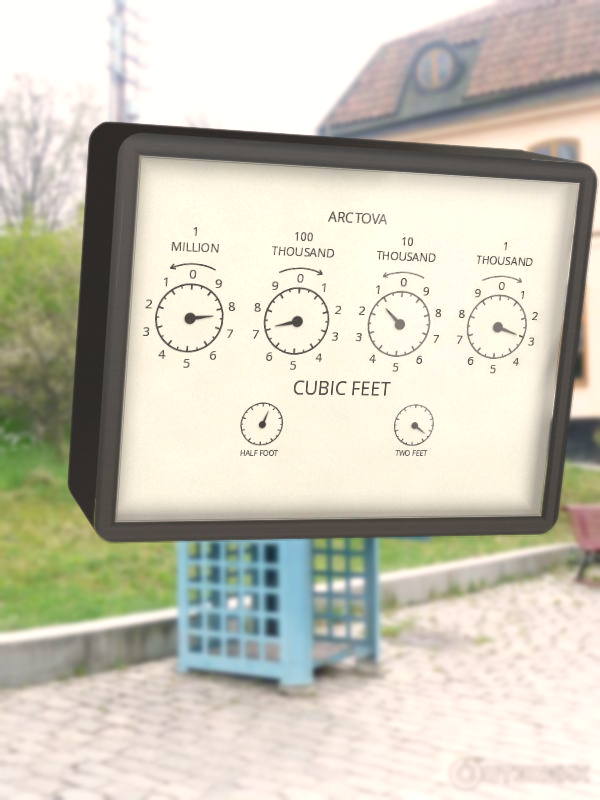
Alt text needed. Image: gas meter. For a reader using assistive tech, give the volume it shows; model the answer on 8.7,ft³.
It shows 771300,ft³
